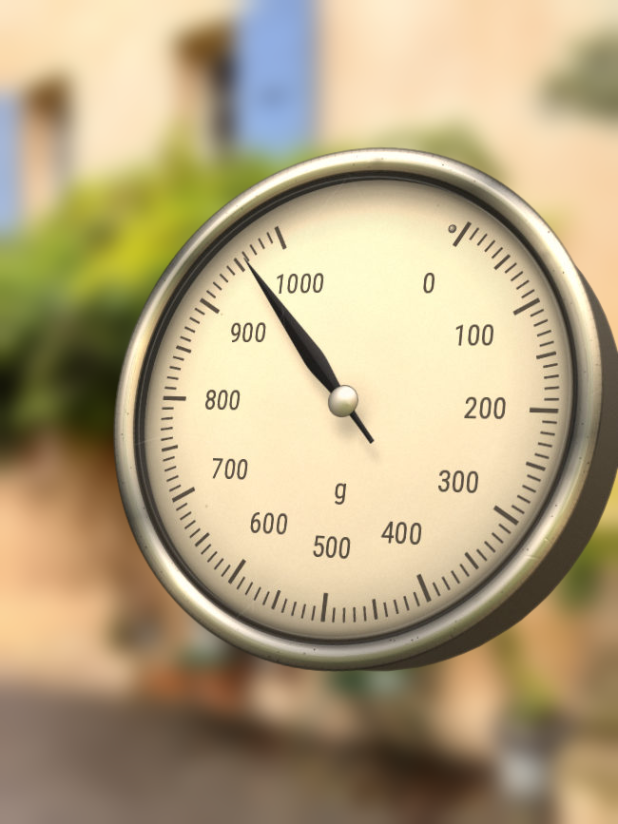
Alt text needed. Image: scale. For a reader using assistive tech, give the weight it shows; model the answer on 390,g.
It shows 960,g
